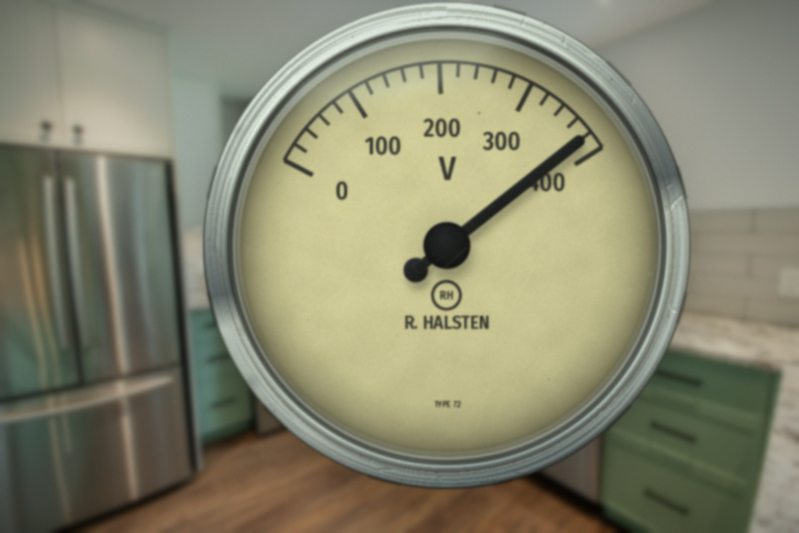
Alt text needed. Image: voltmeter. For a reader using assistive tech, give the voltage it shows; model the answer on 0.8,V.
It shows 380,V
